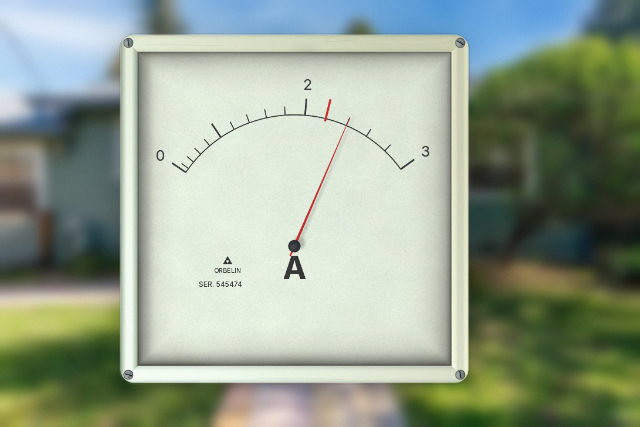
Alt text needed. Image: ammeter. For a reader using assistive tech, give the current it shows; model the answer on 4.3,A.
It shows 2.4,A
